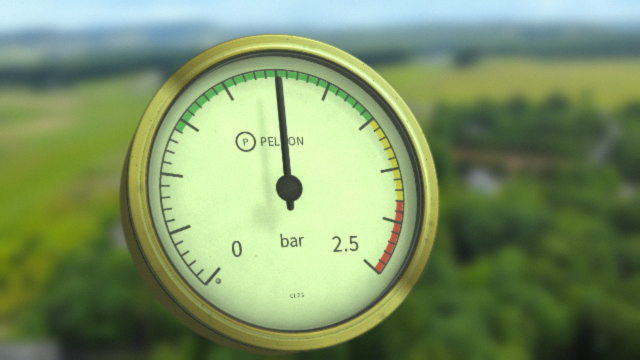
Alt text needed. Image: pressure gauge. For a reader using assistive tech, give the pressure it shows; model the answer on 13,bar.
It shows 1.25,bar
